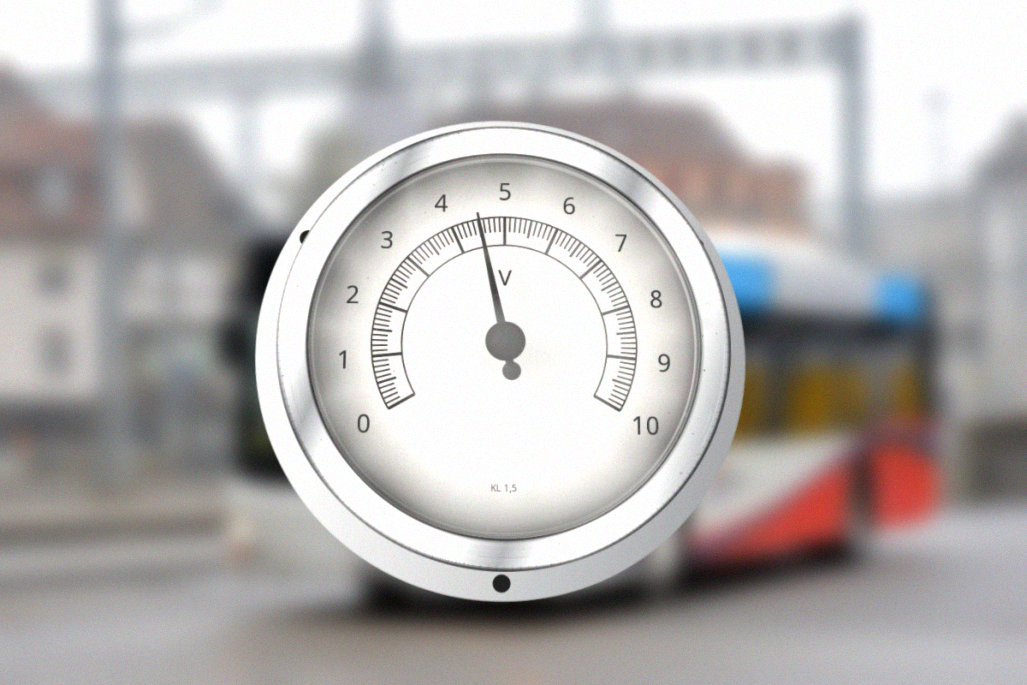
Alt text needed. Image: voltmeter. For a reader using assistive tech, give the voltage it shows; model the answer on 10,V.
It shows 4.5,V
